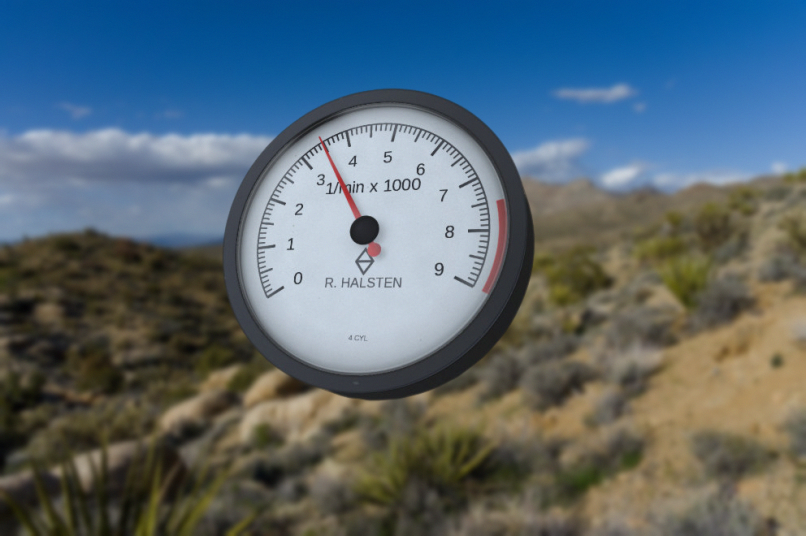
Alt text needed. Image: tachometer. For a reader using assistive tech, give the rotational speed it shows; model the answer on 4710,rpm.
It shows 3500,rpm
